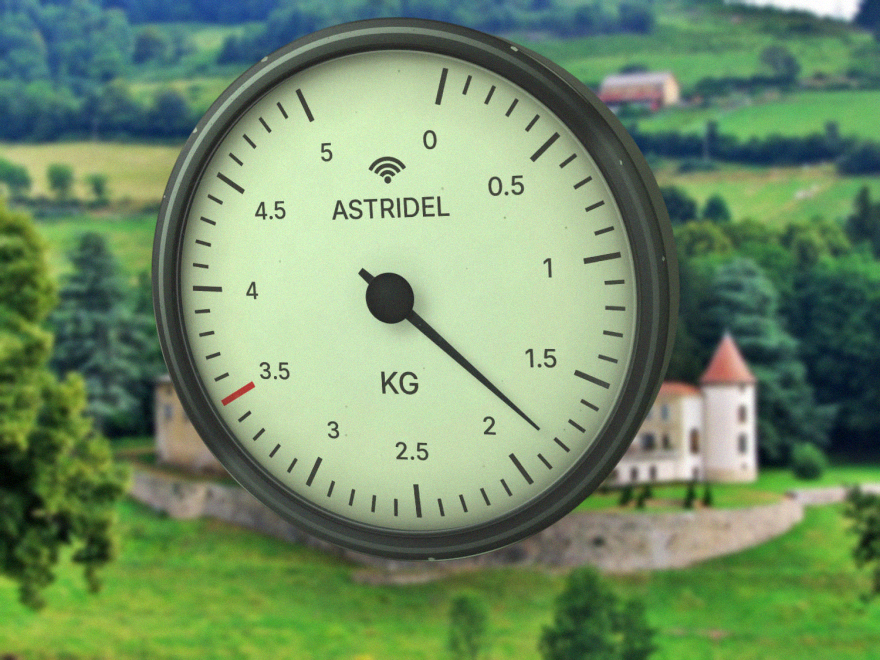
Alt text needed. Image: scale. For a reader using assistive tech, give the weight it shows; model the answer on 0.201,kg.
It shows 1.8,kg
